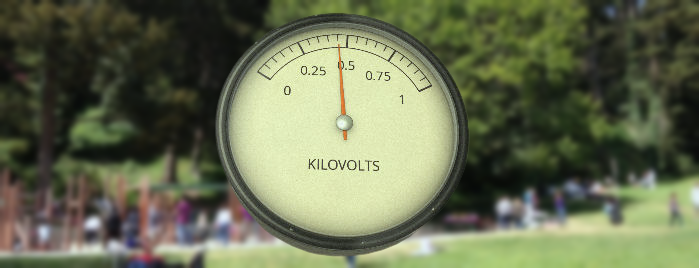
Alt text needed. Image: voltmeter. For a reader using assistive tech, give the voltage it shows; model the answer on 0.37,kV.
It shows 0.45,kV
